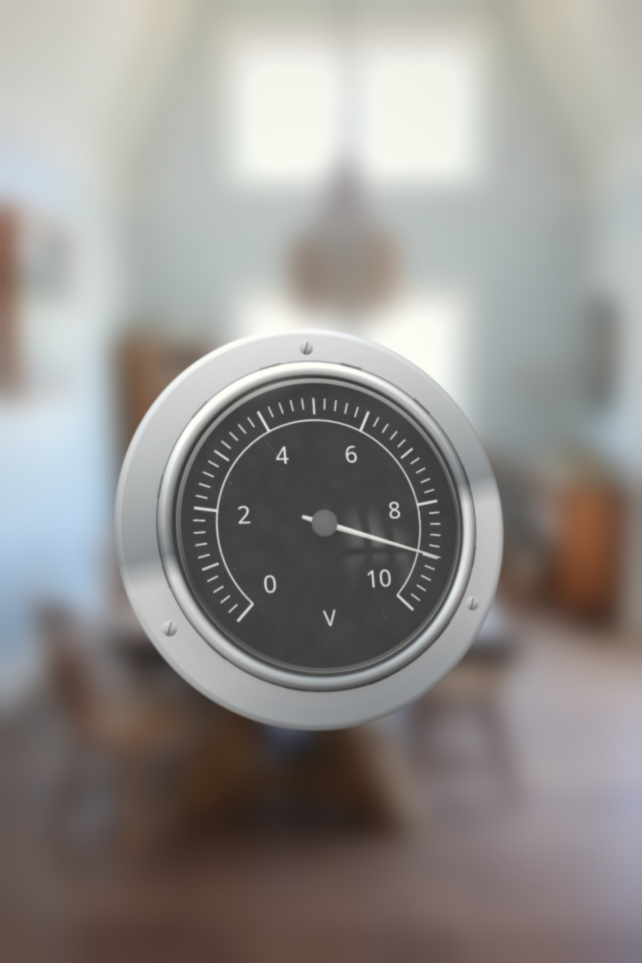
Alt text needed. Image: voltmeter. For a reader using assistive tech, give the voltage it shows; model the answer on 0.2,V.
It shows 9,V
